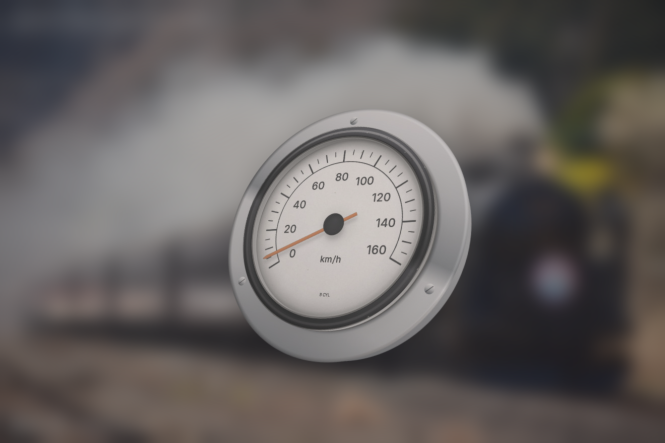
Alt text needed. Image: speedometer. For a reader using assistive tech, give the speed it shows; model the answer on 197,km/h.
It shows 5,km/h
